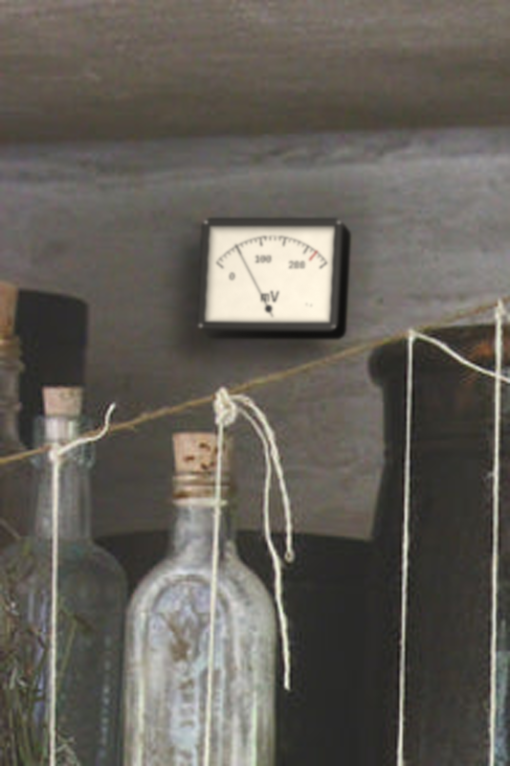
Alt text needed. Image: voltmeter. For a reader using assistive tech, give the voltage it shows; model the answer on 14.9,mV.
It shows 50,mV
